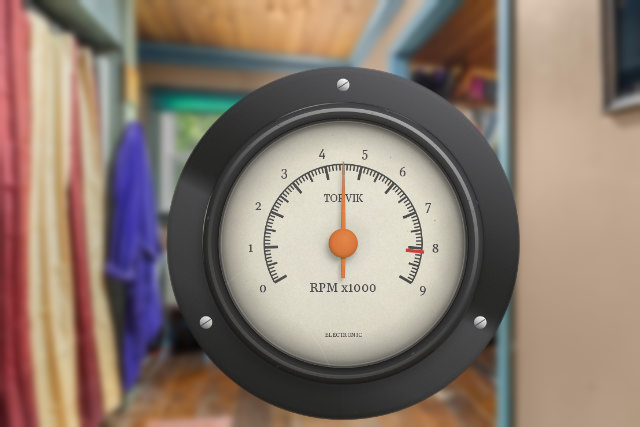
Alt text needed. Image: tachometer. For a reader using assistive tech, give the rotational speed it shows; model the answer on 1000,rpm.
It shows 4500,rpm
